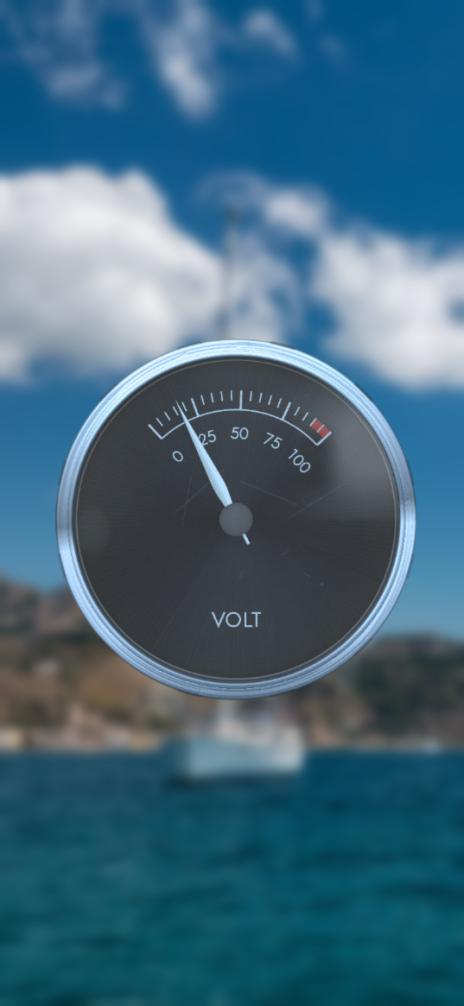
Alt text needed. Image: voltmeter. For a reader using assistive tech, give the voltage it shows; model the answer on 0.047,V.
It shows 17.5,V
